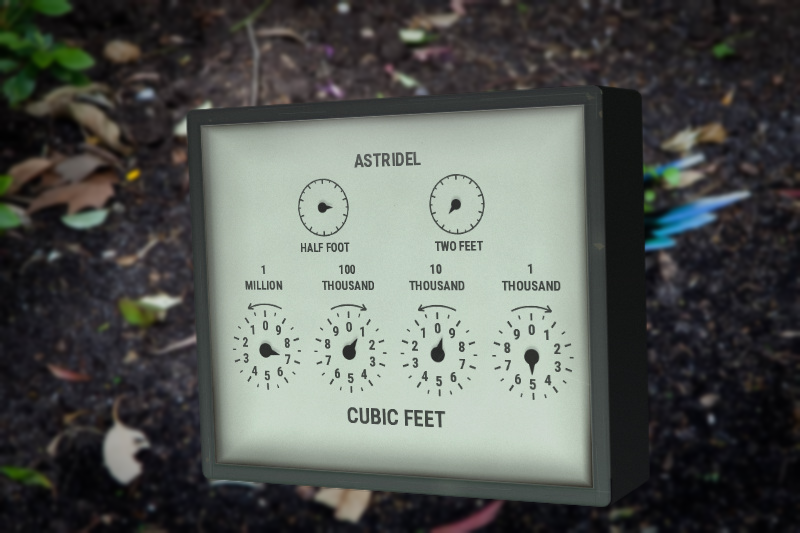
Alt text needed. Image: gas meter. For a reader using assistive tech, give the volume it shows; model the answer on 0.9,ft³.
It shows 709500,ft³
